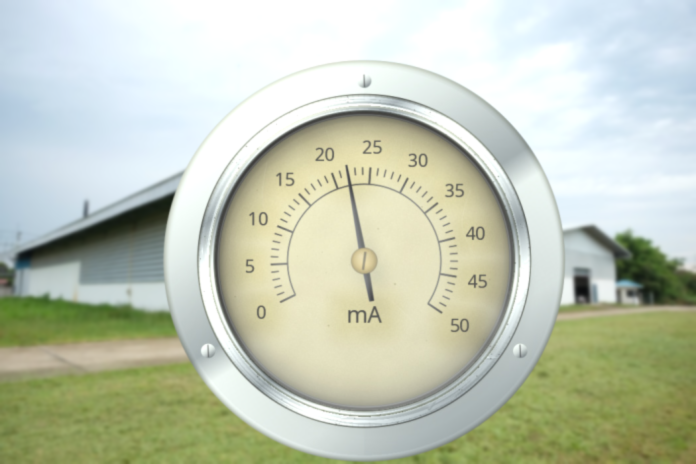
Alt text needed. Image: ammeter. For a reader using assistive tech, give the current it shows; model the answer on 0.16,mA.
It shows 22,mA
